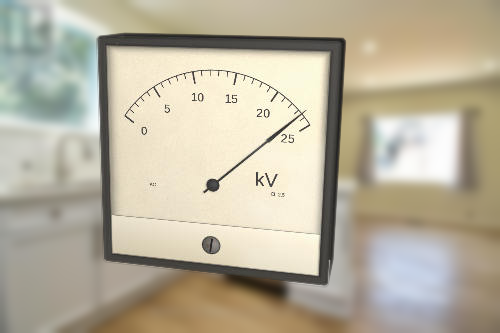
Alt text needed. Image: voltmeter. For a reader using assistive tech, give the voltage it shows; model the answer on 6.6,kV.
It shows 23.5,kV
